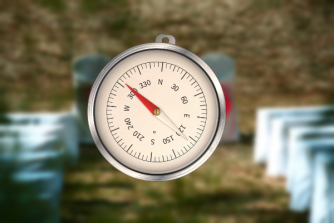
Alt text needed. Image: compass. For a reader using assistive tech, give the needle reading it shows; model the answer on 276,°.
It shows 305,°
